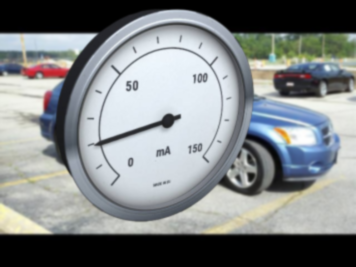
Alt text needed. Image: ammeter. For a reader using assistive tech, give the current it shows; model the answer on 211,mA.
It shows 20,mA
